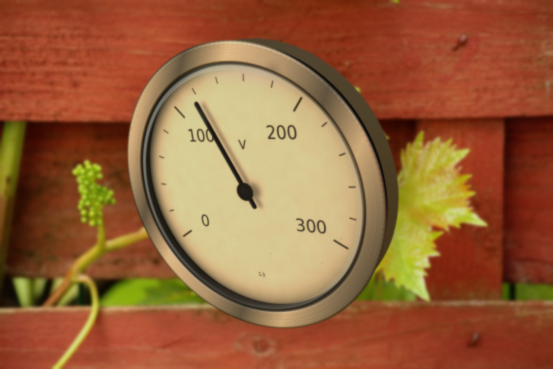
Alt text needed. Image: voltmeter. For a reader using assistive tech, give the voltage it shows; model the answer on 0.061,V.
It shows 120,V
